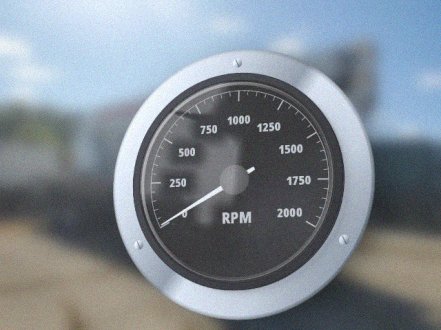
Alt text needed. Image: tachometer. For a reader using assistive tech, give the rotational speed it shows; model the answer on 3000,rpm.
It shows 0,rpm
